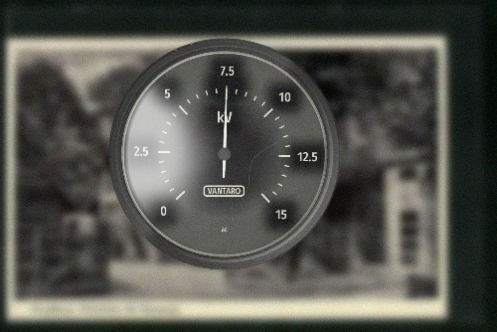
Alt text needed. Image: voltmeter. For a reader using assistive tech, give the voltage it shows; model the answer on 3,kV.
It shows 7.5,kV
